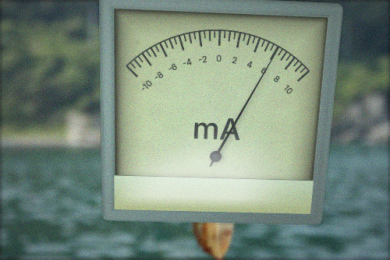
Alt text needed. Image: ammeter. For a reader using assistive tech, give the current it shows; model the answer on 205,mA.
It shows 6,mA
